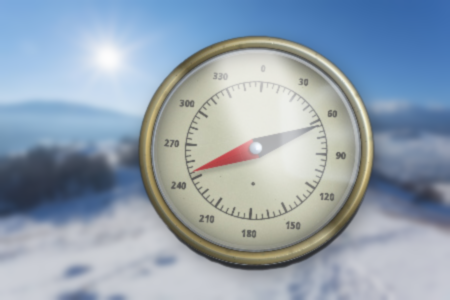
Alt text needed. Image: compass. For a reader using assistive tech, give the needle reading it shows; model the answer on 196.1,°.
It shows 245,°
